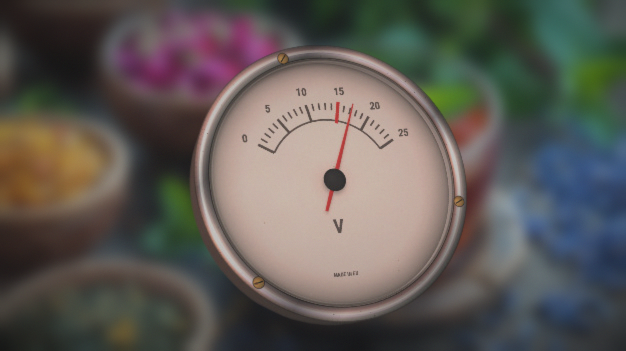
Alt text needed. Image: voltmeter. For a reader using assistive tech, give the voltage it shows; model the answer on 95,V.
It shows 17,V
